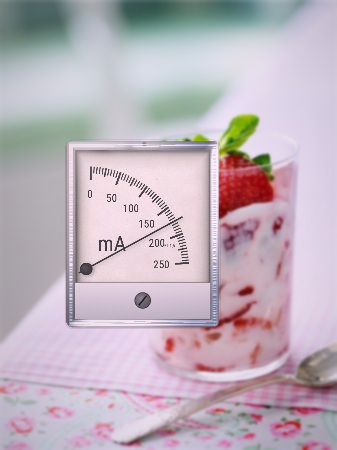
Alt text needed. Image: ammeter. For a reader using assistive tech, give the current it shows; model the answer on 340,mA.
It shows 175,mA
